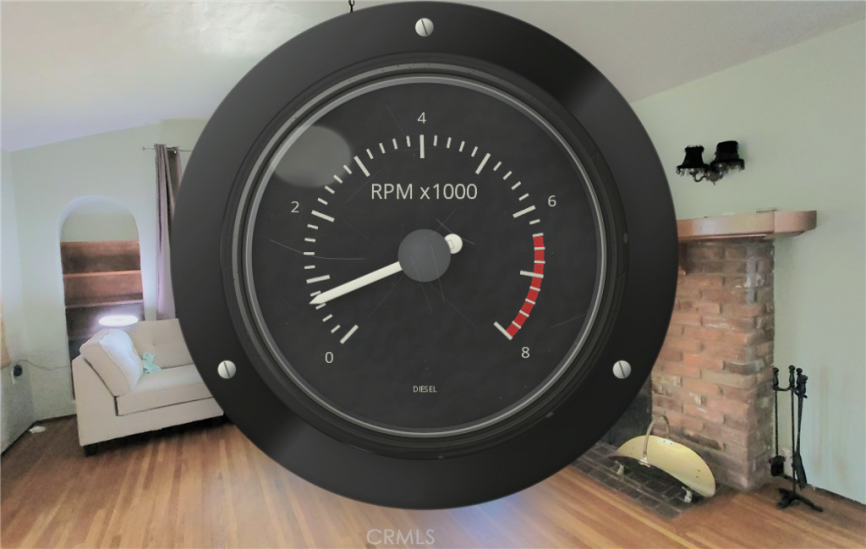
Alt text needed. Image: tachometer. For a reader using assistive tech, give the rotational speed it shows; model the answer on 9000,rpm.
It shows 700,rpm
